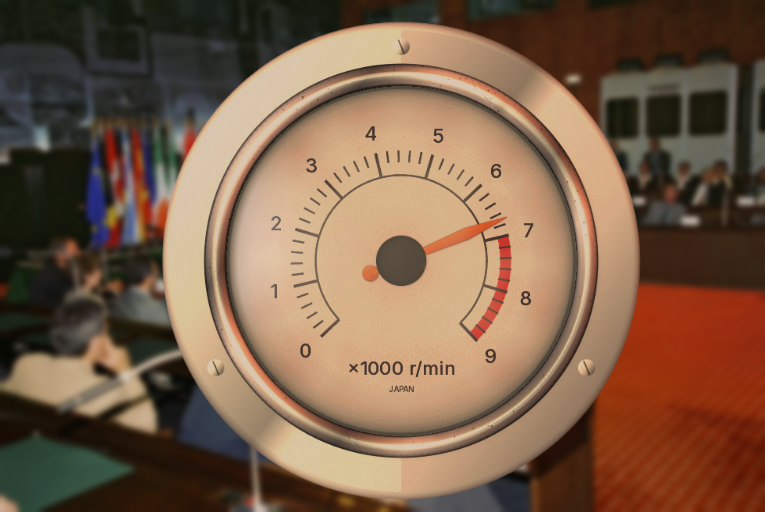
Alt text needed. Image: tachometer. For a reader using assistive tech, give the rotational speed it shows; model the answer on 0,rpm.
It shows 6700,rpm
